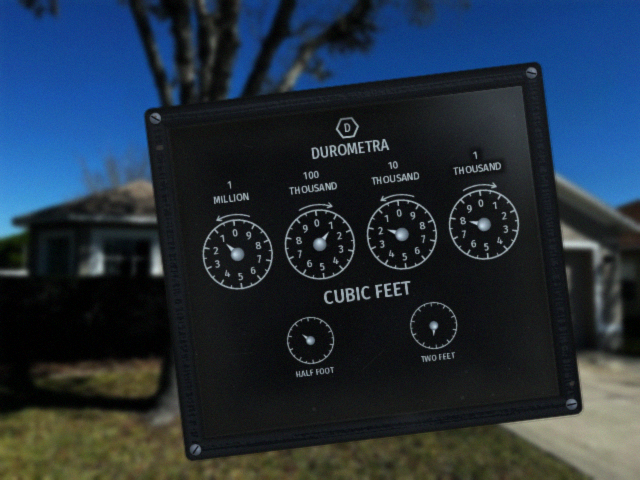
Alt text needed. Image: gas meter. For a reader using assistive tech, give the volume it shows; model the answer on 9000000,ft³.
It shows 111800,ft³
